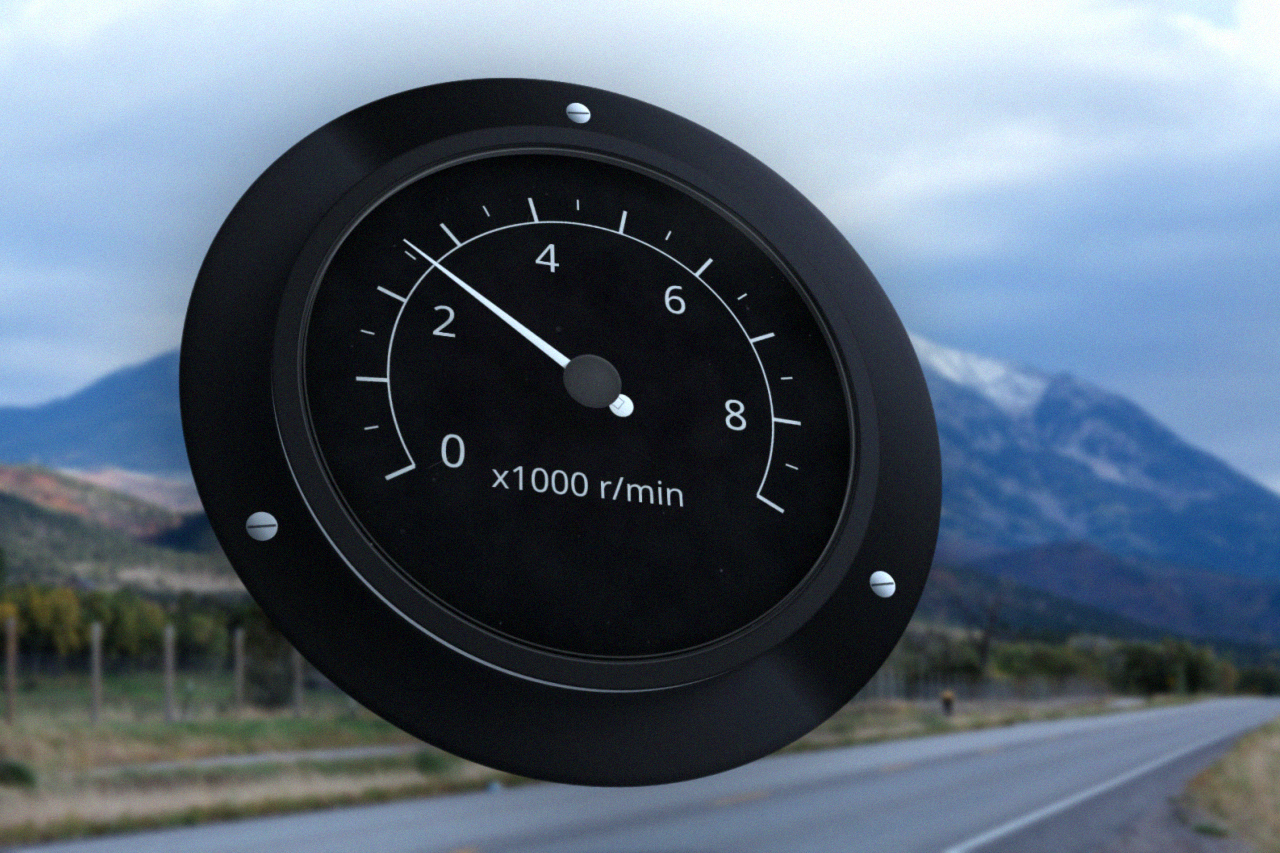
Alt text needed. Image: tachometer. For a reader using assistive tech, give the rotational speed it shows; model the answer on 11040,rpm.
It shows 2500,rpm
